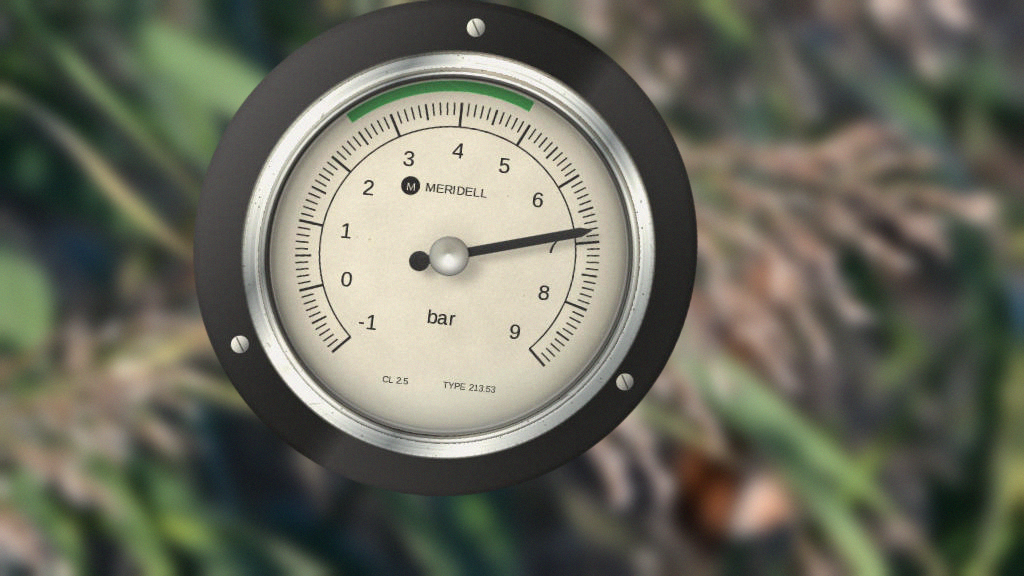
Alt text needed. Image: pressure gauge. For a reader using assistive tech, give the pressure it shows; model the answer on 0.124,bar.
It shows 6.8,bar
